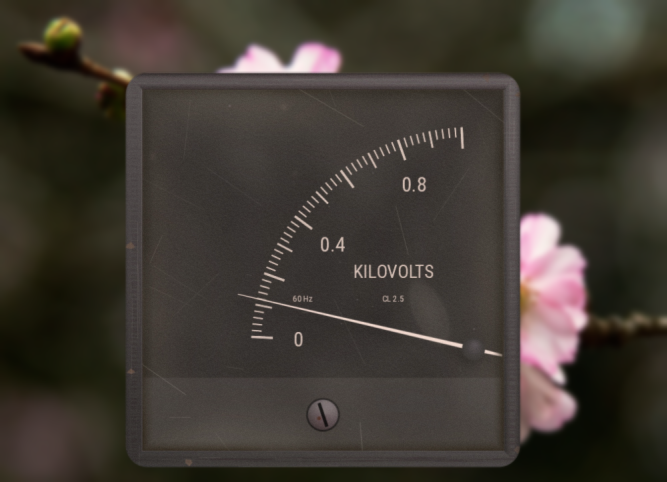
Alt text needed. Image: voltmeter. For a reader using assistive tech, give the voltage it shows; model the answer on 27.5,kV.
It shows 0.12,kV
